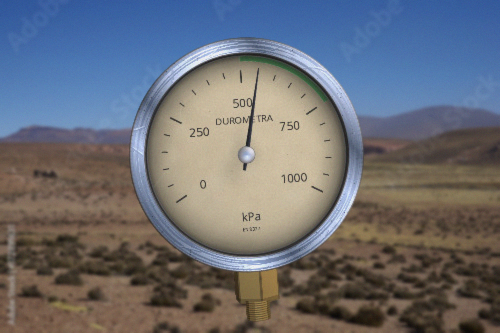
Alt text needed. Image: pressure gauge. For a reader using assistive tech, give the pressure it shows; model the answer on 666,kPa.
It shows 550,kPa
